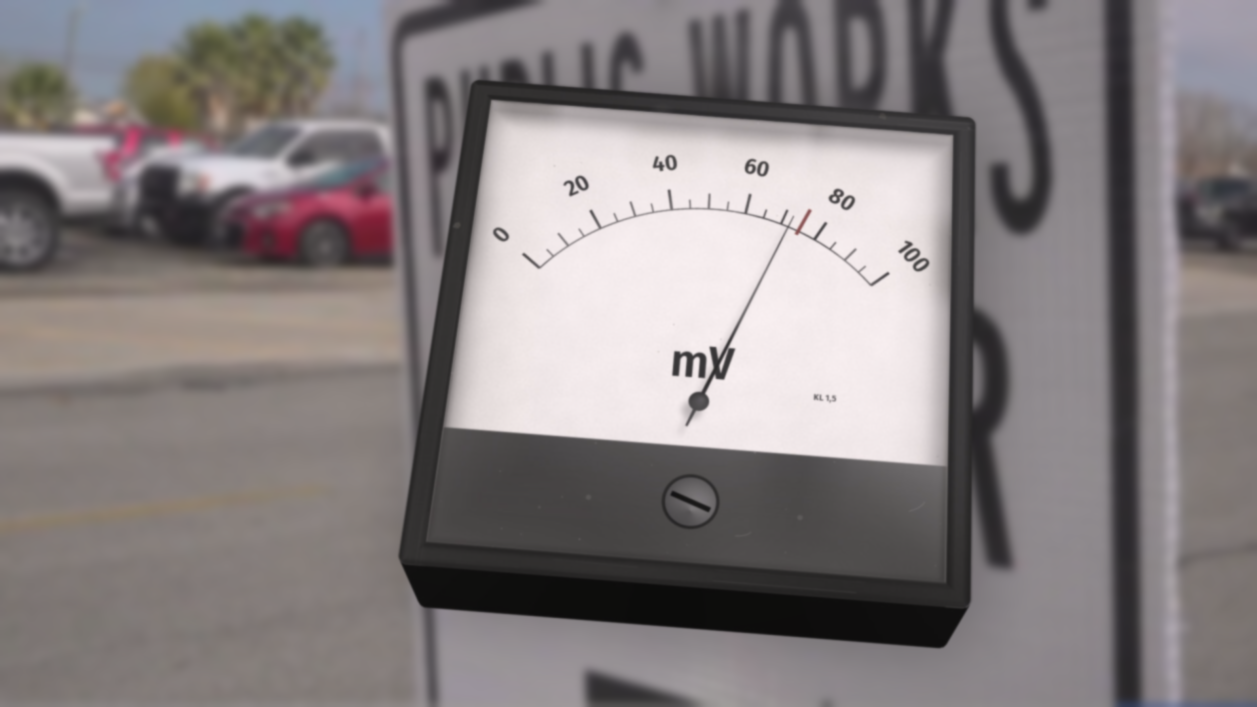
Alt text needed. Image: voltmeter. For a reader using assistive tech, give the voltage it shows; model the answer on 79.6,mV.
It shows 72.5,mV
